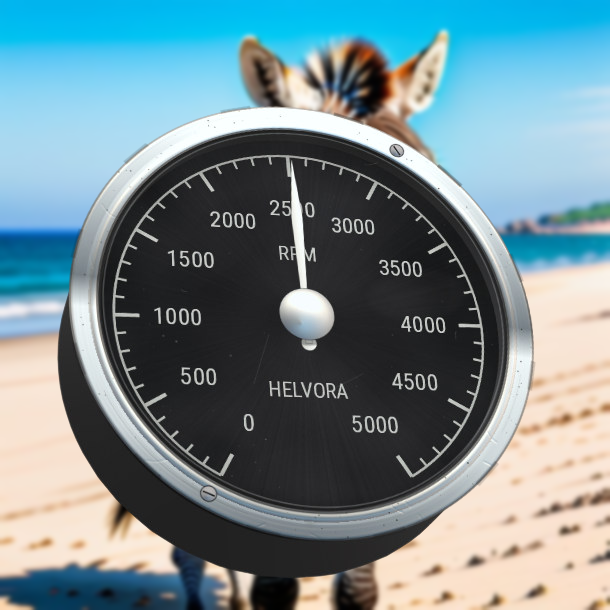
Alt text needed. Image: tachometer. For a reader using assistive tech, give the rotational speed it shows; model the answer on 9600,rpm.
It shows 2500,rpm
